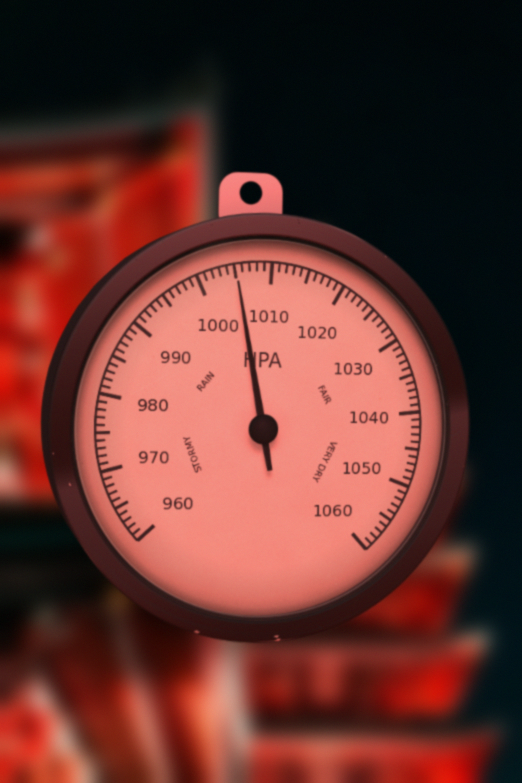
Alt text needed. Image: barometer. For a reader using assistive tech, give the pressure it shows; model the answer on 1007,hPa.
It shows 1005,hPa
